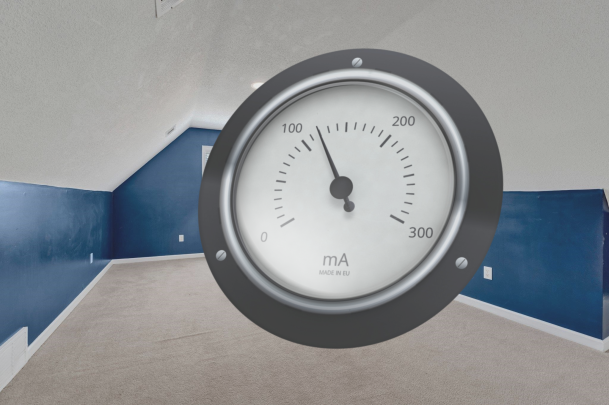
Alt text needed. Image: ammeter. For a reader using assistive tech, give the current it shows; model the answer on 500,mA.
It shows 120,mA
